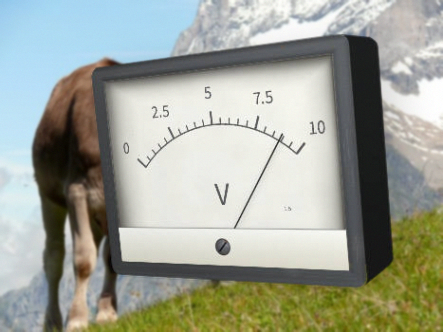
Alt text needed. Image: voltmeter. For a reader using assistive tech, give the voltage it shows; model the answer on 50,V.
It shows 9,V
